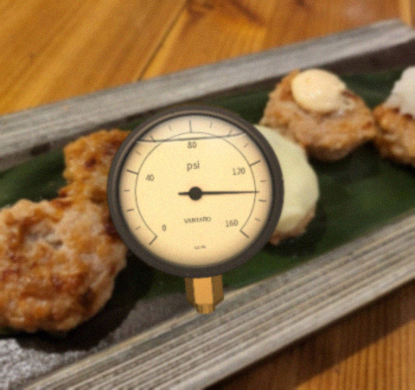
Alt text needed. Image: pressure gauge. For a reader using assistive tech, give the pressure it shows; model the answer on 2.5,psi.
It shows 135,psi
